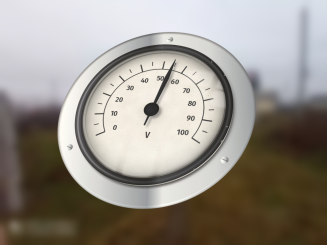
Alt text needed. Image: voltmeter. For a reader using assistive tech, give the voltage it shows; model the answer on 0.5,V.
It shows 55,V
